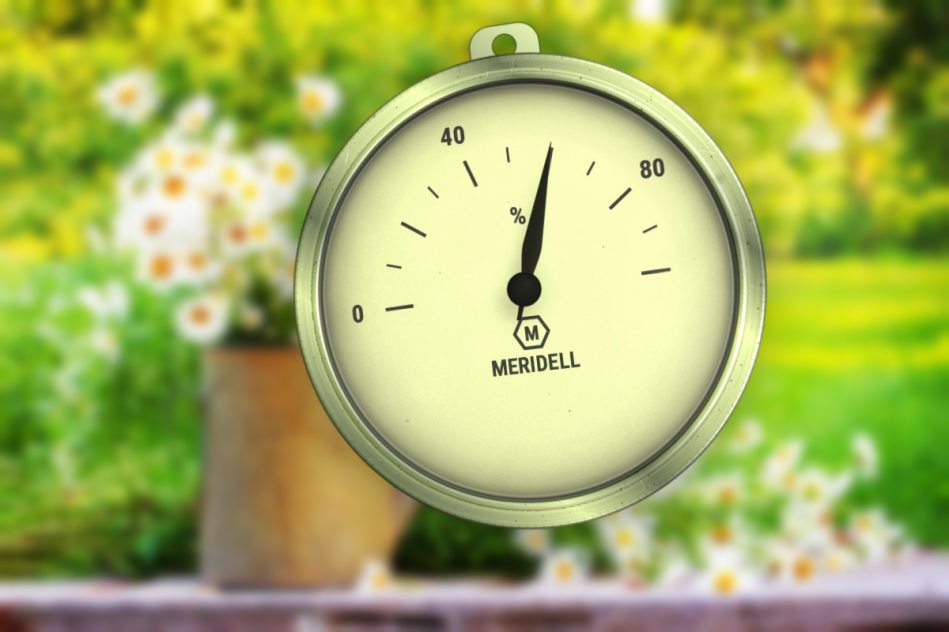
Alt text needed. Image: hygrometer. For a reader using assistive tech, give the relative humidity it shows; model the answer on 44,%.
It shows 60,%
